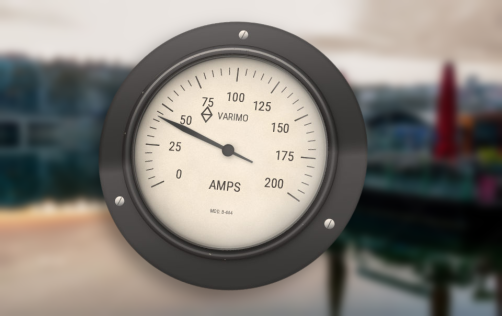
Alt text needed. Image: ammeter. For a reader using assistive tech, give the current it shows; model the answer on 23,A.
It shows 42.5,A
